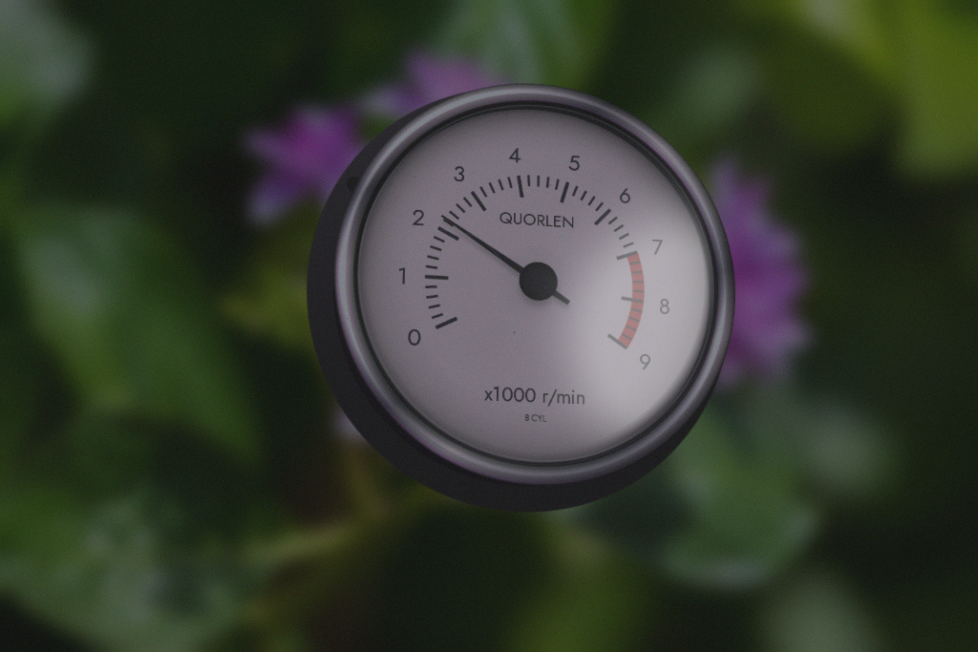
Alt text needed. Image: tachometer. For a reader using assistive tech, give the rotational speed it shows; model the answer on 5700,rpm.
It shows 2200,rpm
